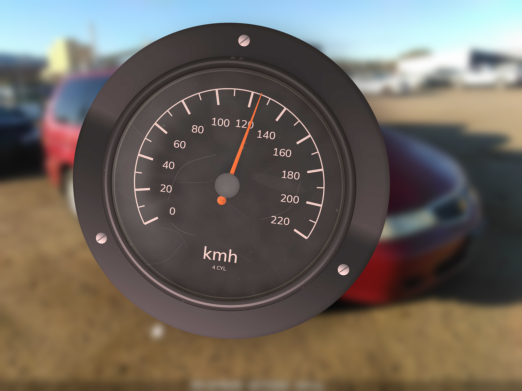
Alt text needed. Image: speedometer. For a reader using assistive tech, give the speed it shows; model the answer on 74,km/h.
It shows 125,km/h
